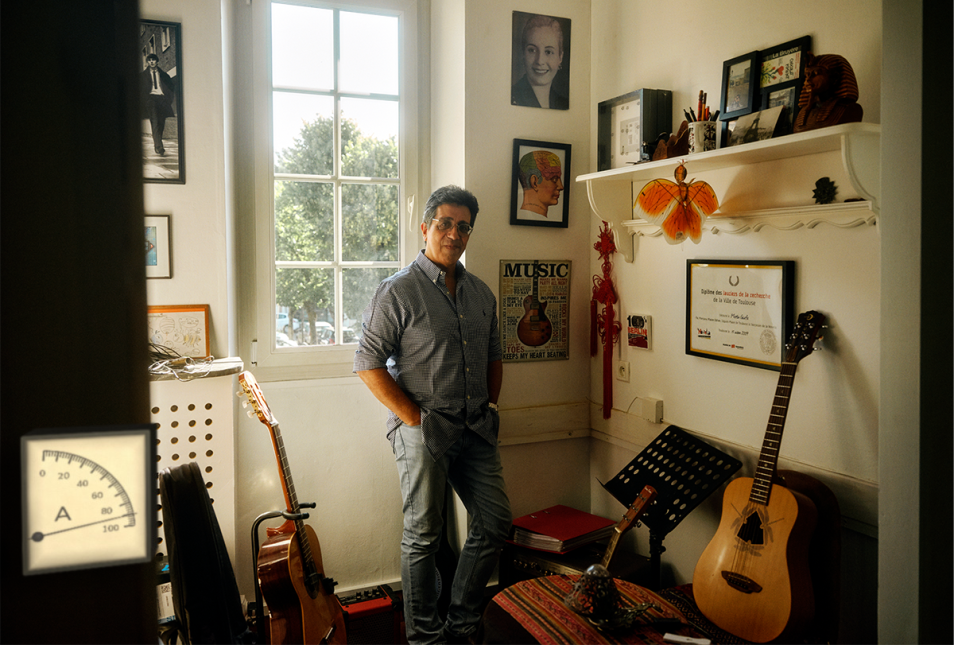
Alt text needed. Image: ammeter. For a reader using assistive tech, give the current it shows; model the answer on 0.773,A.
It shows 90,A
